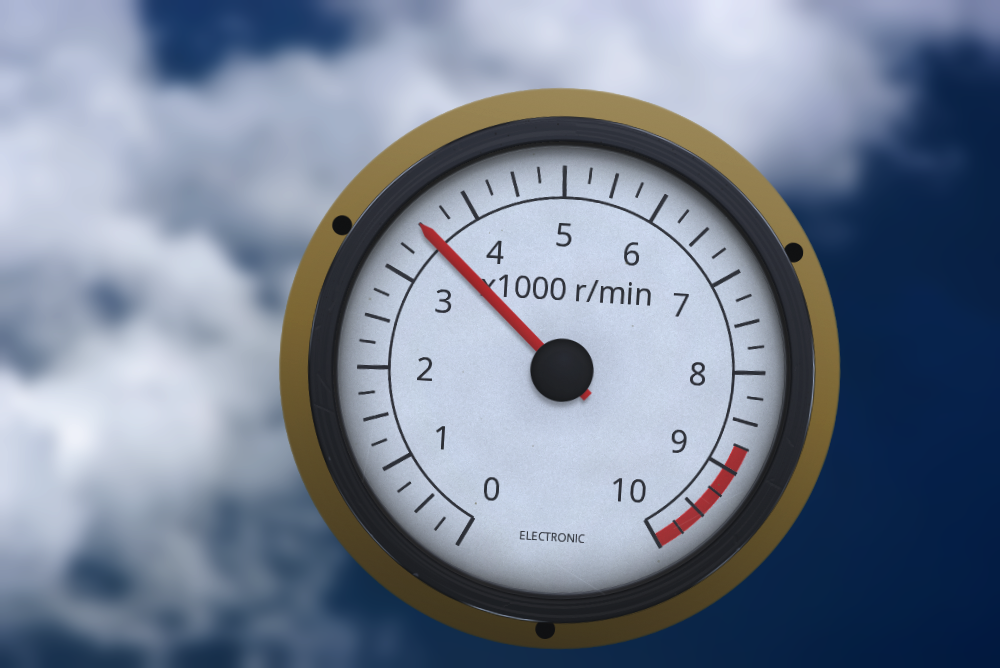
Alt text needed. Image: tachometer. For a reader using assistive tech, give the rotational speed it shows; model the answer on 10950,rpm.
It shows 3500,rpm
